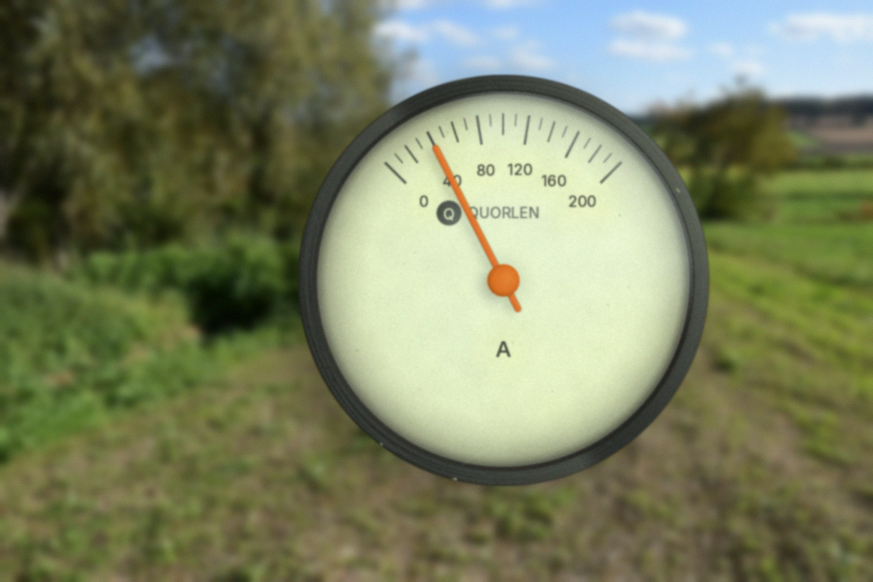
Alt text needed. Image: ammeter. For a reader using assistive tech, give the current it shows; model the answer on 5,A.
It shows 40,A
